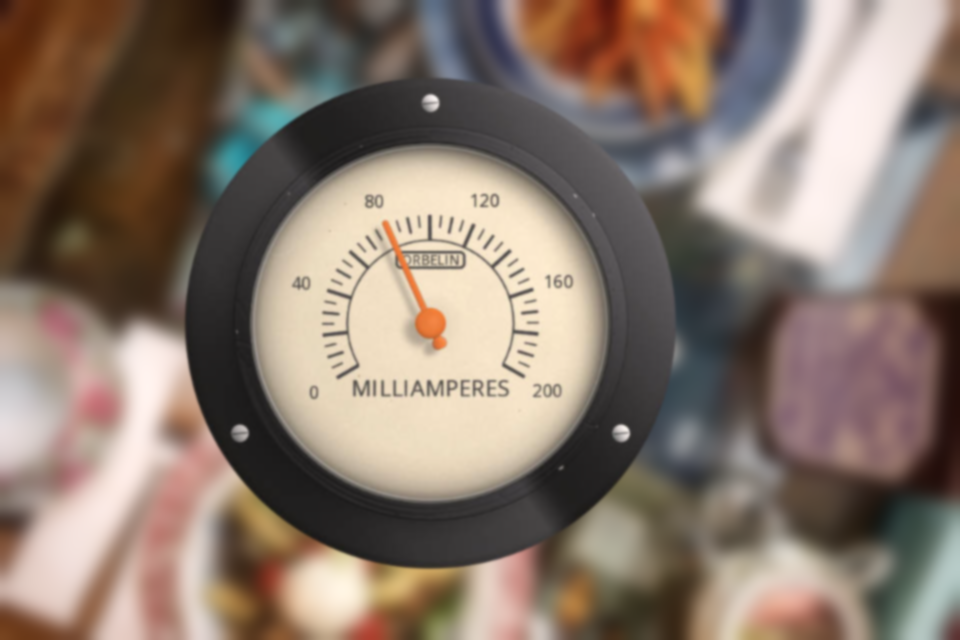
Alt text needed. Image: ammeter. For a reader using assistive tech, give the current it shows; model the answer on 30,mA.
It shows 80,mA
